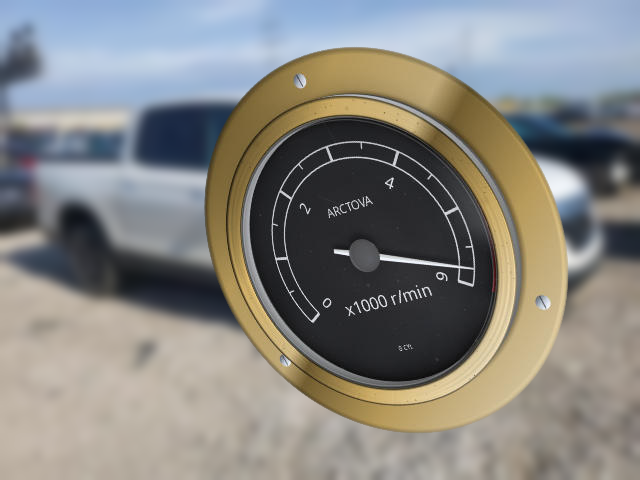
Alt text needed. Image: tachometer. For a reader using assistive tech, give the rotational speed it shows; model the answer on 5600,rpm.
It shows 5750,rpm
